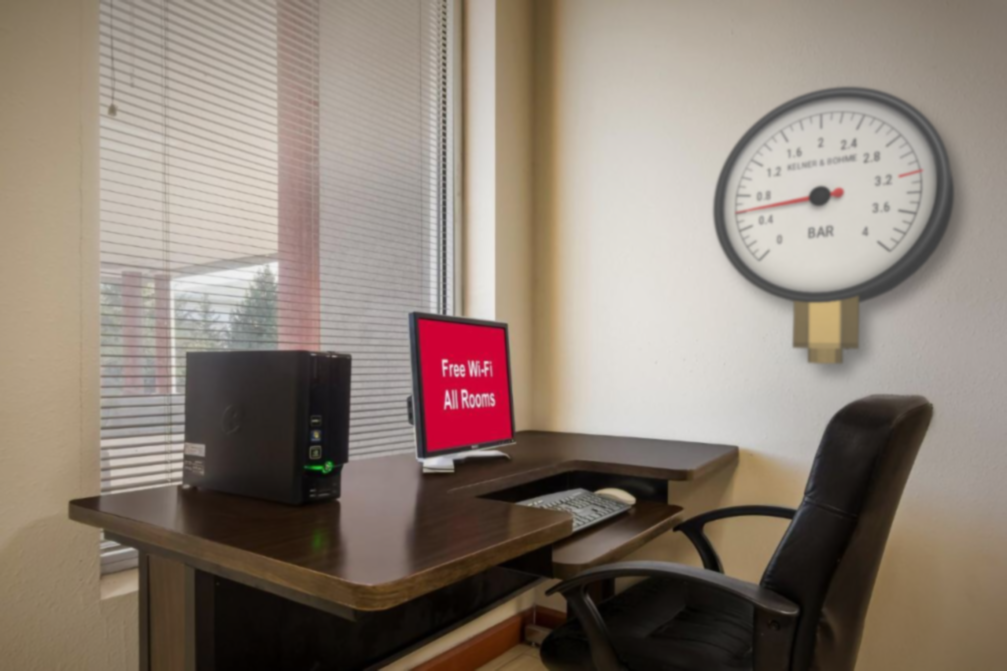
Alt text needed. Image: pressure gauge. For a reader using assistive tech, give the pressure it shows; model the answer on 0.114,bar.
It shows 0.6,bar
